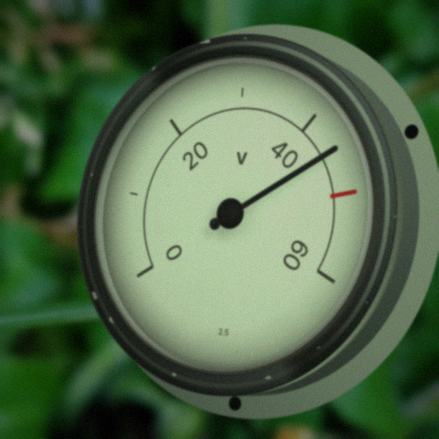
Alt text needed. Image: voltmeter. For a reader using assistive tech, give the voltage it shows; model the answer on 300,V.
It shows 45,V
